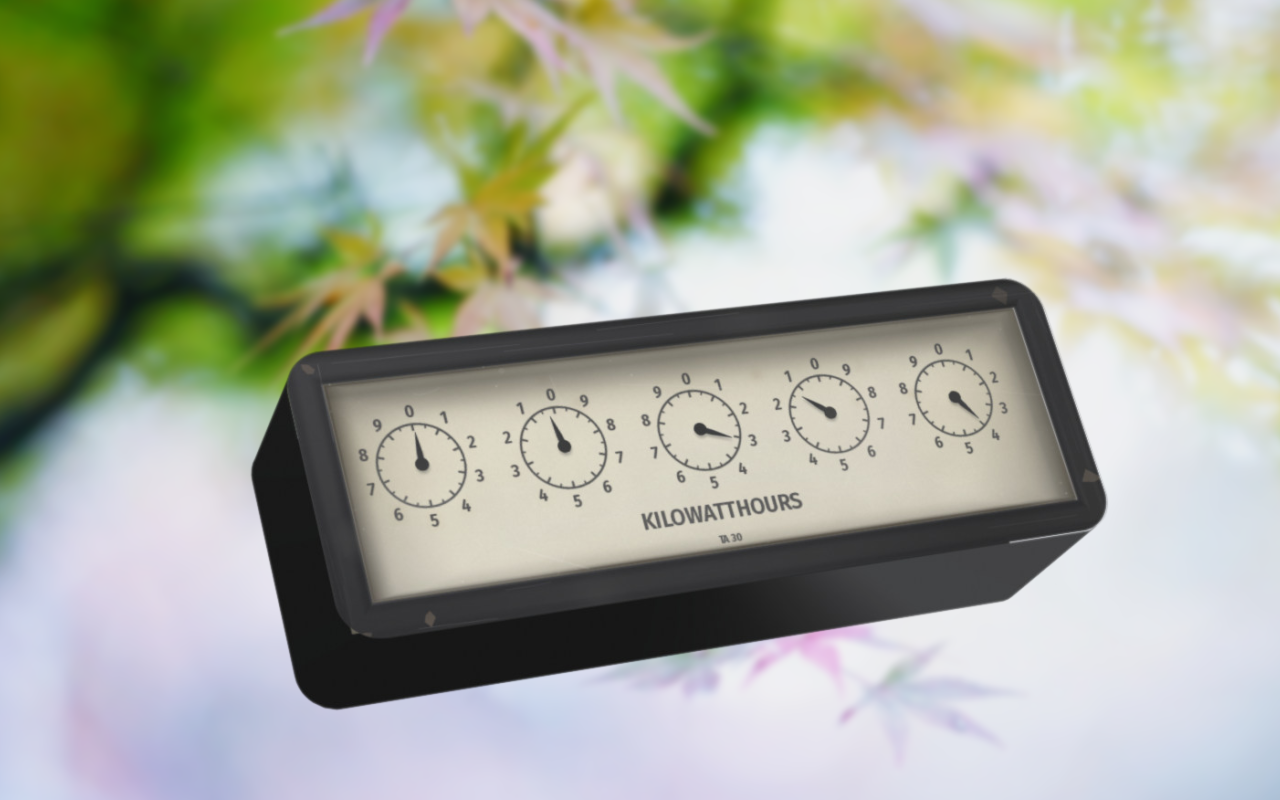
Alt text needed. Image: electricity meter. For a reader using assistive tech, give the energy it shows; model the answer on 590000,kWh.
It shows 314,kWh
